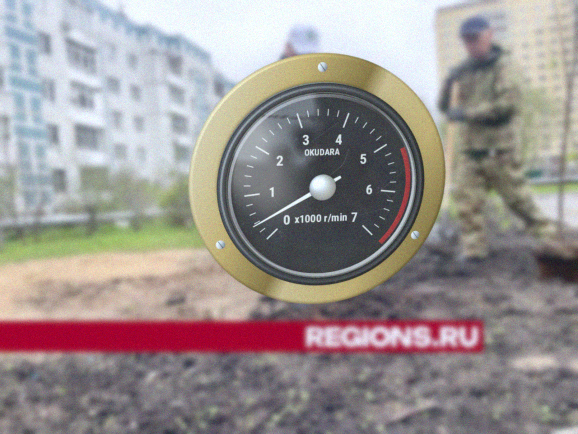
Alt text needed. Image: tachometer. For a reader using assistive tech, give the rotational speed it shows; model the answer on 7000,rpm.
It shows 400,rpm
